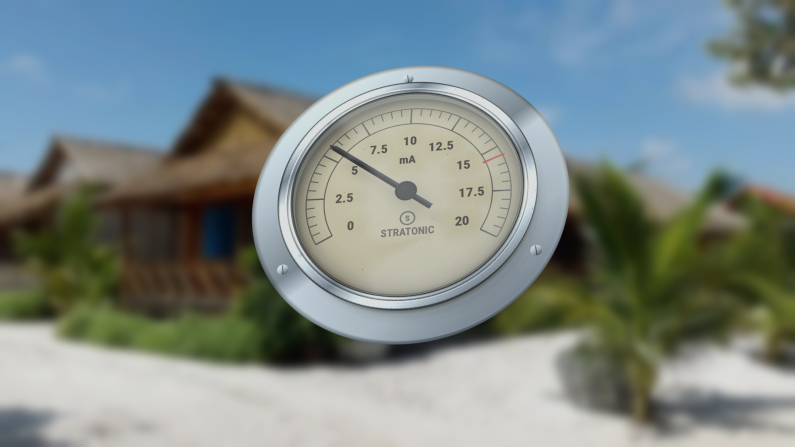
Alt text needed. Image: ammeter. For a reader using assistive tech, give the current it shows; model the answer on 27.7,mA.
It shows 5.5,mA
